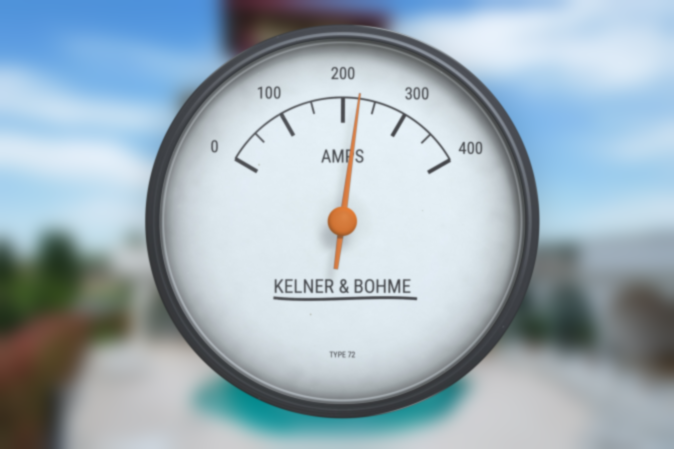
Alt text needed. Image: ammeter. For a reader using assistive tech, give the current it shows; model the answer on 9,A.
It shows 225,A
